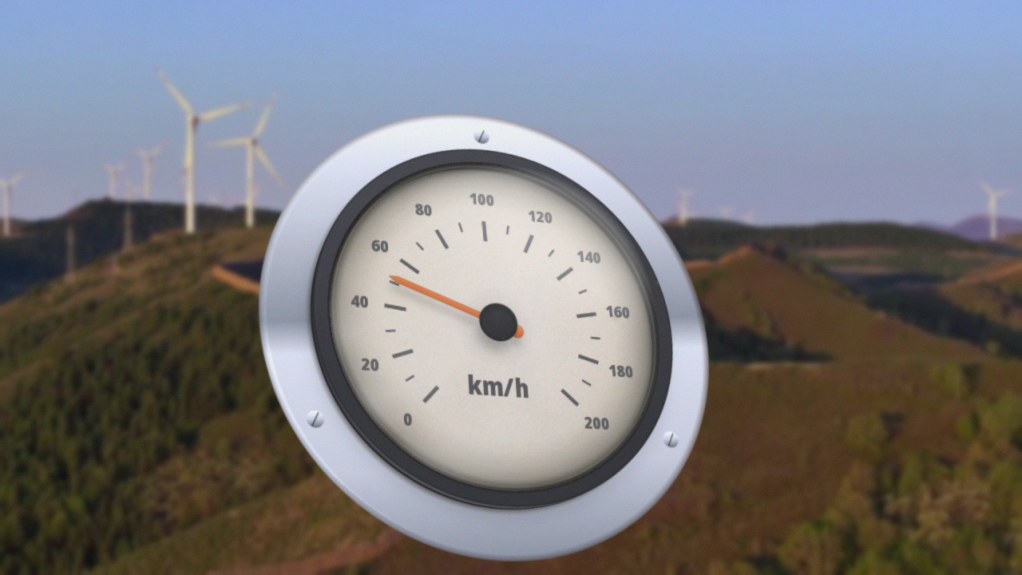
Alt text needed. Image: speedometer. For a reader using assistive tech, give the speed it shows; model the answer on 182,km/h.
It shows 50,km/h
